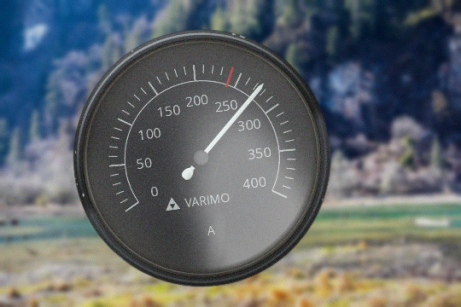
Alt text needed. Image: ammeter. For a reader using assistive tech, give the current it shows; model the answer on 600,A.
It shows 275,A
